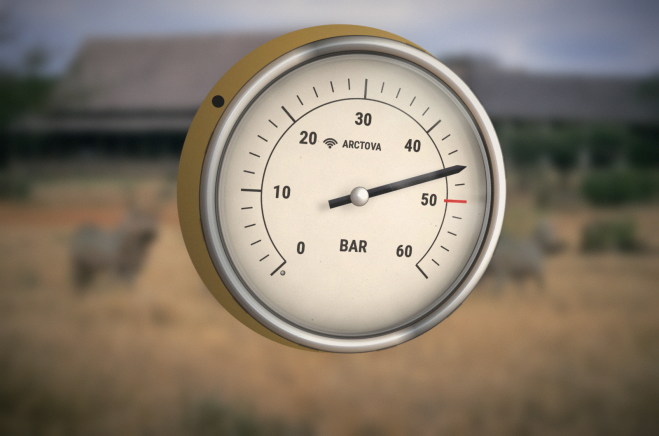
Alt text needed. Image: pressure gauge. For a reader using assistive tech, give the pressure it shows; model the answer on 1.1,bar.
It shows 46,bar
